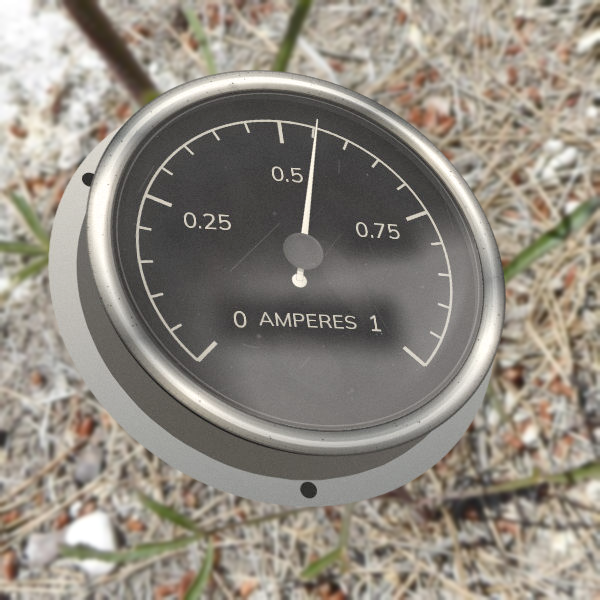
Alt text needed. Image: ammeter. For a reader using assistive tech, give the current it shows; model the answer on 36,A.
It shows 0.55,A
